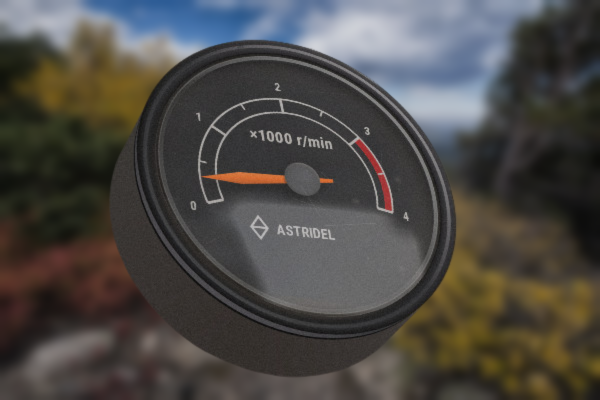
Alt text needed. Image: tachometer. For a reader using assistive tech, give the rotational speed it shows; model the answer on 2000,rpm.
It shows 250,rpm
